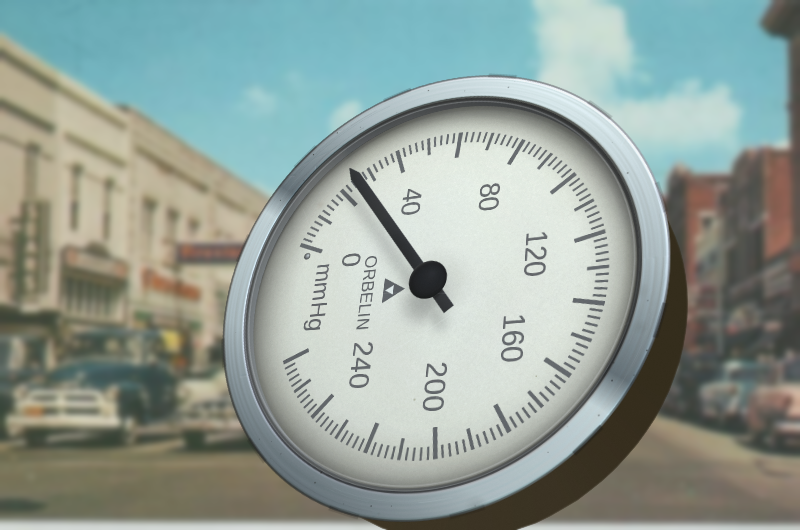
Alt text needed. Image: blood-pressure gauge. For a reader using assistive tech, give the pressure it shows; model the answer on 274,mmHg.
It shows 26,mmHg
